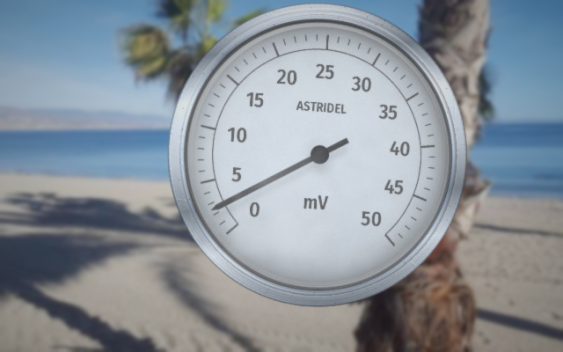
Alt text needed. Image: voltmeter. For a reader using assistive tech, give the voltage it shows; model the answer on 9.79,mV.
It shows 2.5,mV
